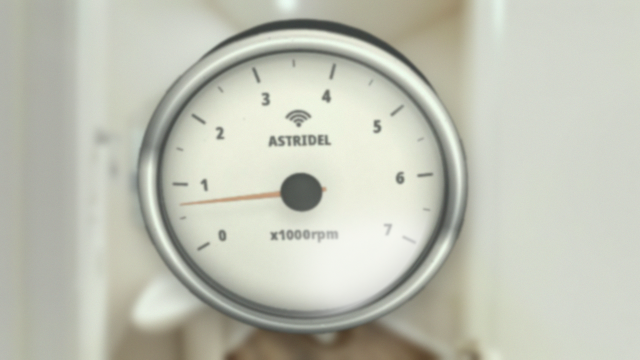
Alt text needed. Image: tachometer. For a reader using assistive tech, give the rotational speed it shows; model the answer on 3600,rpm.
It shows 750,rpm
